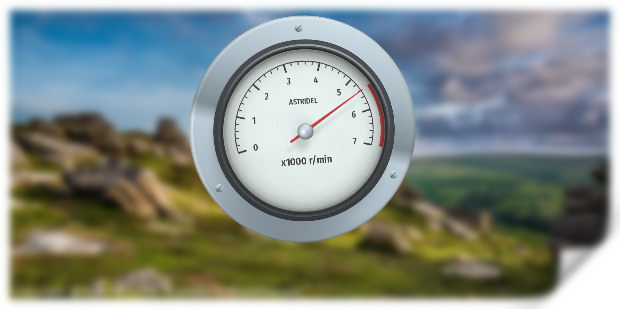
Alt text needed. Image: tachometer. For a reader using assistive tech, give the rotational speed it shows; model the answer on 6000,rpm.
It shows 5400,rpm
